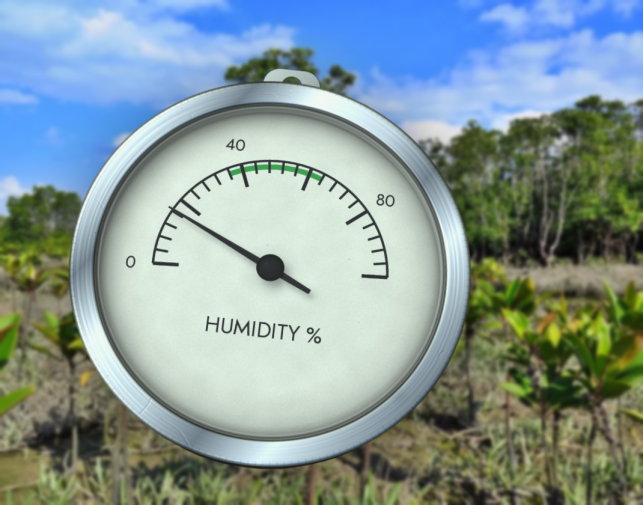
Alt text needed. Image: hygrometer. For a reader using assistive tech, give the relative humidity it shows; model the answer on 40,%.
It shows 16,%
